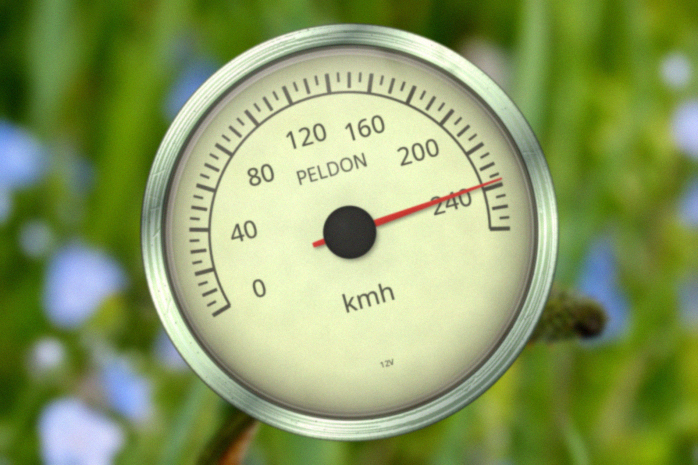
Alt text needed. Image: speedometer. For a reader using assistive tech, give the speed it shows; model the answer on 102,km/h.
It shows 237.5,km/h
